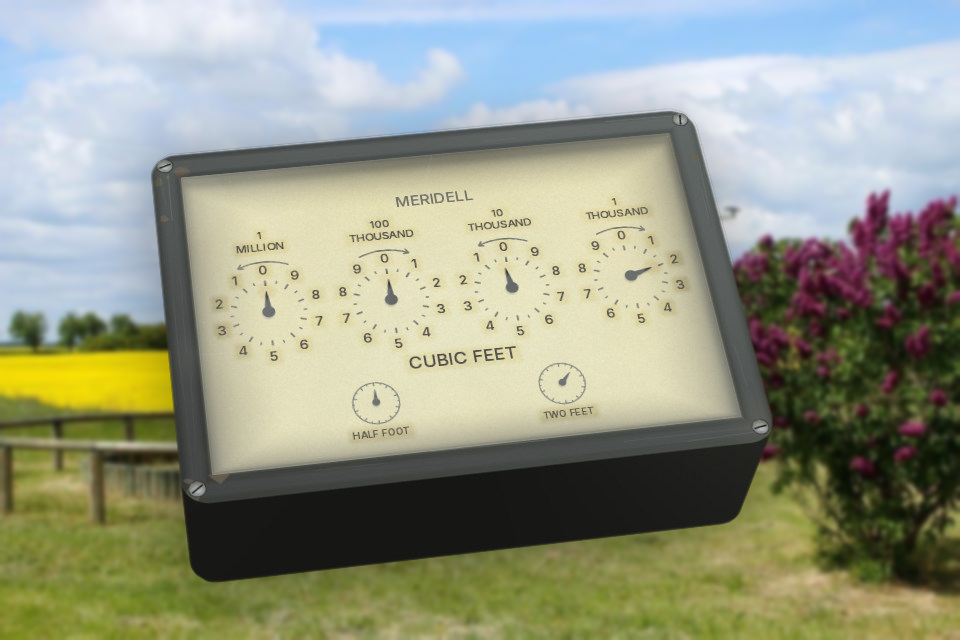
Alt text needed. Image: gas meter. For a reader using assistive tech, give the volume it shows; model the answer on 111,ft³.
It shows 200,ft³
